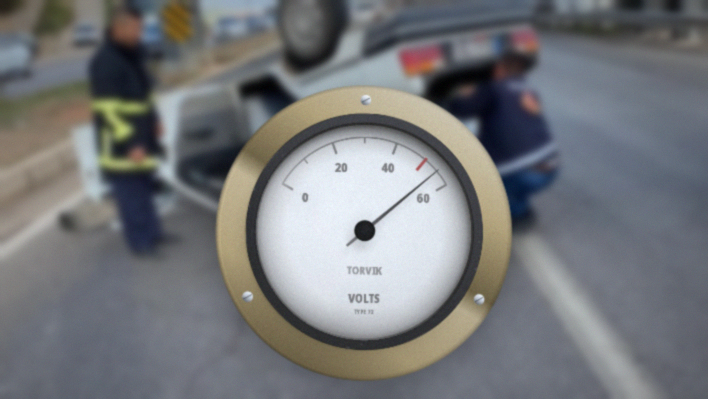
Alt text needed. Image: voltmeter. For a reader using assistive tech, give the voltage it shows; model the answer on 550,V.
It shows 55,V
